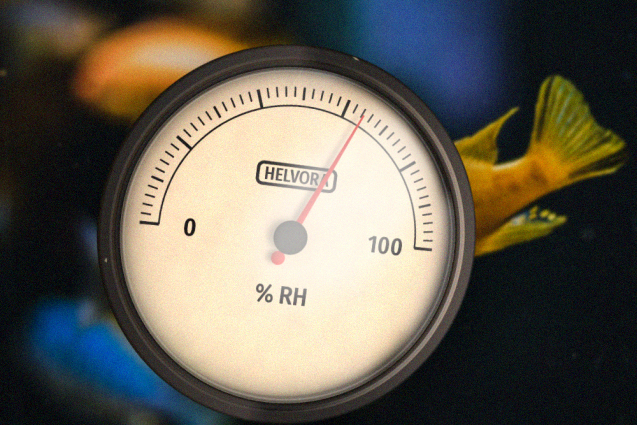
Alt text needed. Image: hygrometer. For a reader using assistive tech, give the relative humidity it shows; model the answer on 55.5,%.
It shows 64,%
